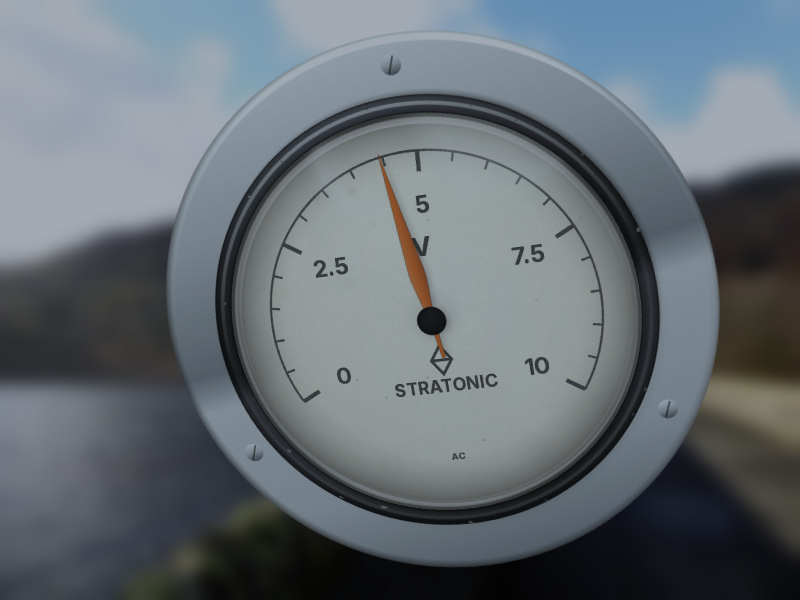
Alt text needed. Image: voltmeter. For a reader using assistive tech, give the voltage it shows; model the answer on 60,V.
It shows 4.5,V
